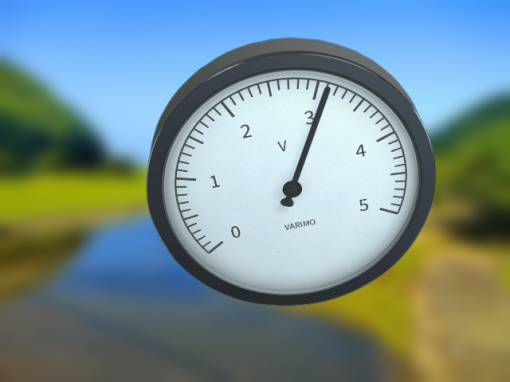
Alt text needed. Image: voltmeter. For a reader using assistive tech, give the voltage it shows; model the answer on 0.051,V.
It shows 3.1,V
